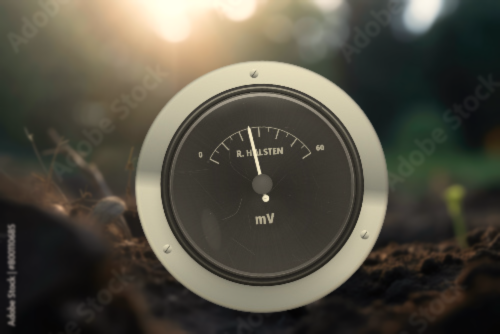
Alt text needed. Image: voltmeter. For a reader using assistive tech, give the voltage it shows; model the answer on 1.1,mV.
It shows 25,mV
